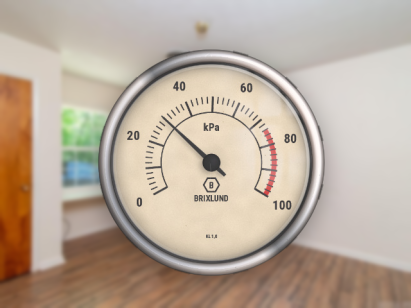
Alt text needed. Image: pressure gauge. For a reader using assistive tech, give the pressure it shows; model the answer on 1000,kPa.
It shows 30,kPa
